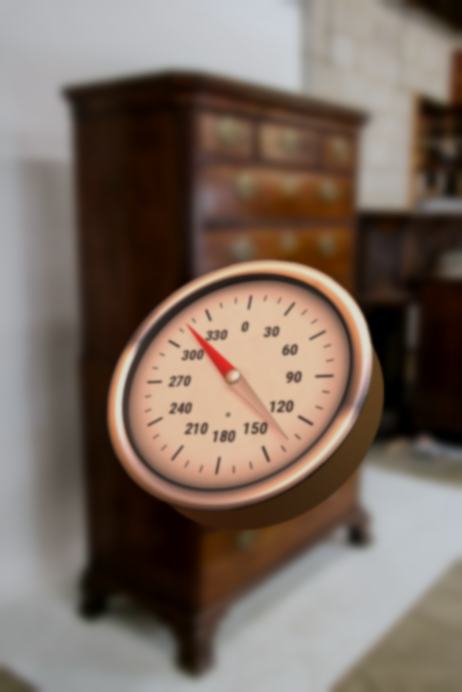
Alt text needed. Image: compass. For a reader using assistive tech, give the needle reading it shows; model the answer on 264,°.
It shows 315,°
